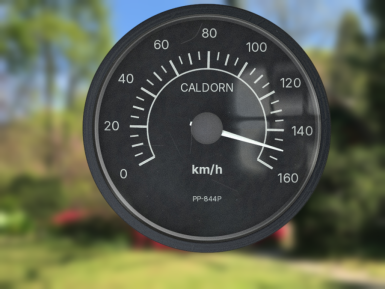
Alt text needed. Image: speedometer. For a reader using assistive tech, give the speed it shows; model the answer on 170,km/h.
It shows 150,km/h
